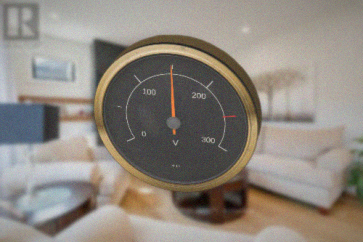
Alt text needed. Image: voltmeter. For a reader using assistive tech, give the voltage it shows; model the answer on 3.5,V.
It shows 150,V
